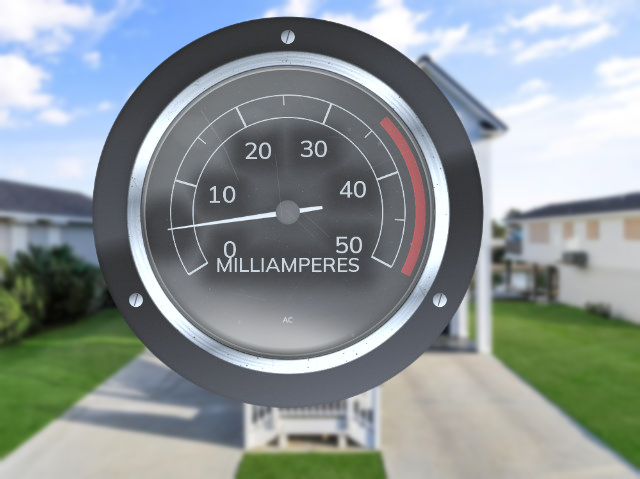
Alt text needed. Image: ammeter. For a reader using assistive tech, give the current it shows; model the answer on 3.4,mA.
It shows 5,mA
